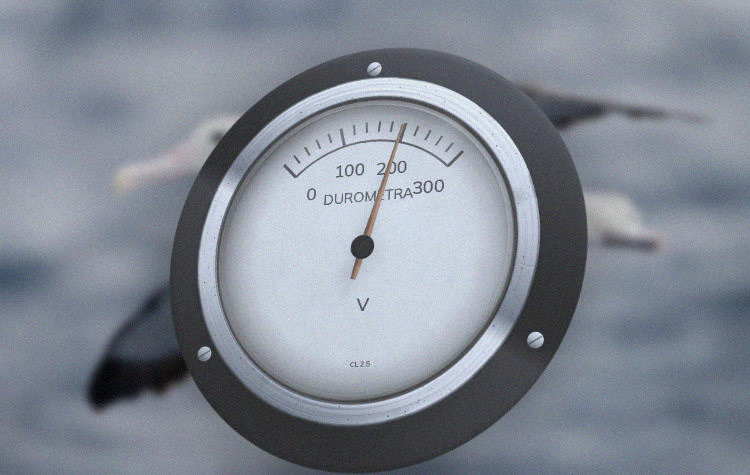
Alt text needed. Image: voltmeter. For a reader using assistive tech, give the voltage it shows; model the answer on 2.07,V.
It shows 200,V
